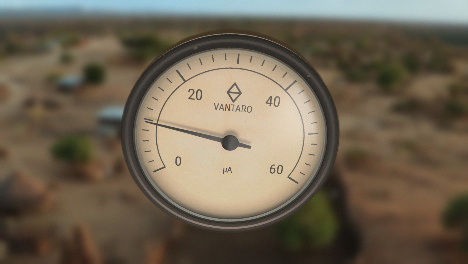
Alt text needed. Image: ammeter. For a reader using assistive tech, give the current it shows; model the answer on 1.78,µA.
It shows 10,µA
